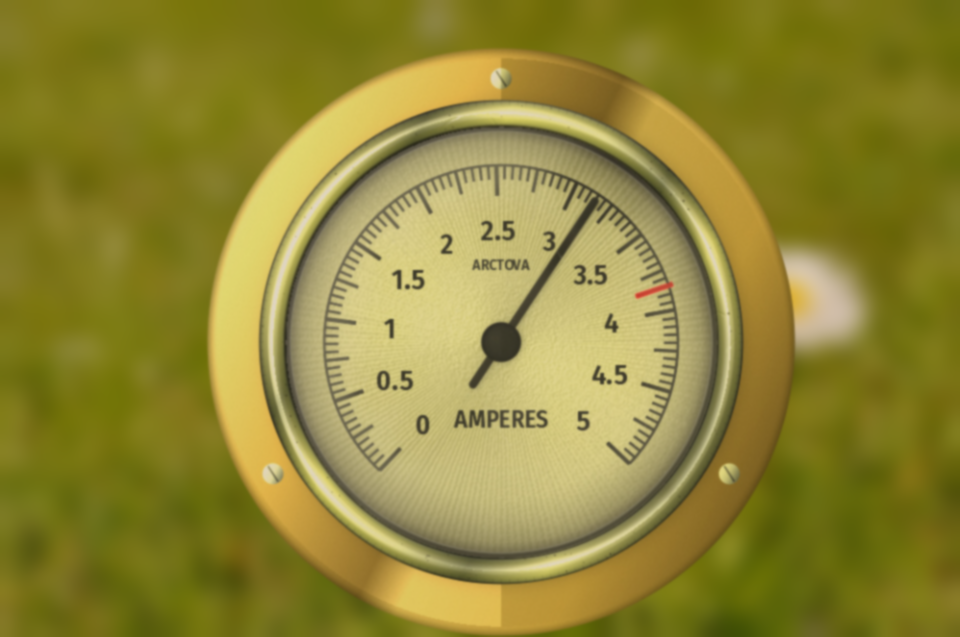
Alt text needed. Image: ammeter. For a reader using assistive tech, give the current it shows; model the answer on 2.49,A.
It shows 3.15,A
